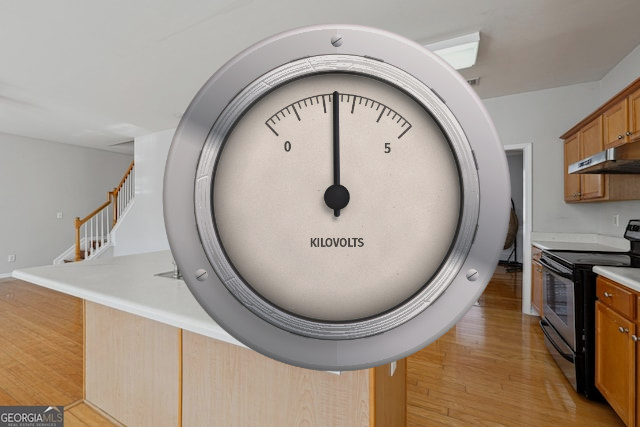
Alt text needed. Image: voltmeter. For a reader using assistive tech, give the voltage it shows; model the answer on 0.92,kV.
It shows 2.4,kV
